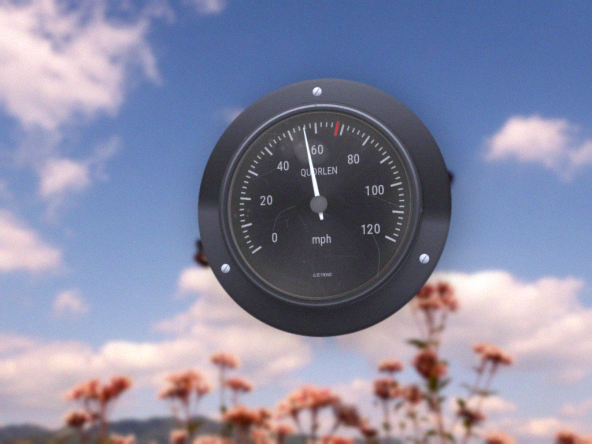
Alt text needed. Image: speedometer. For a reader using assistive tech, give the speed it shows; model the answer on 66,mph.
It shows 56,mph
